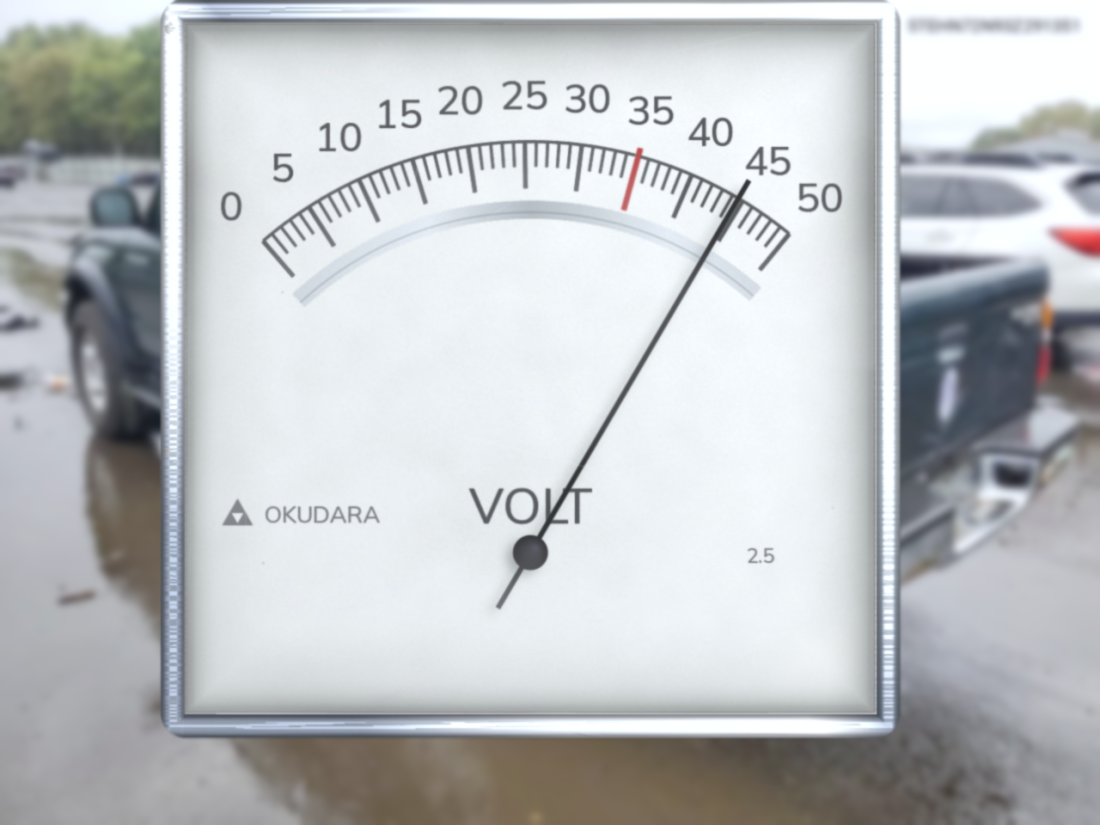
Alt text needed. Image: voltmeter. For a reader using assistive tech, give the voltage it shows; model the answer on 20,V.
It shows 44.5,V
